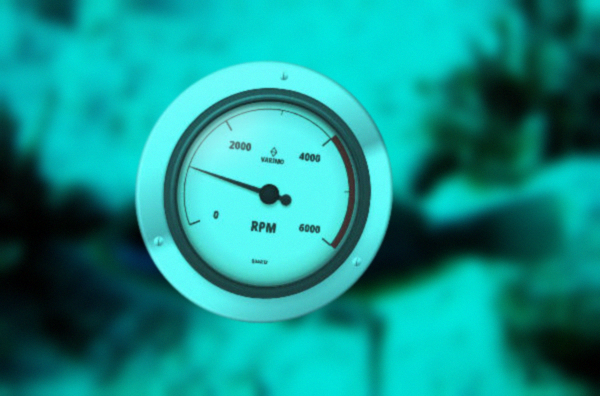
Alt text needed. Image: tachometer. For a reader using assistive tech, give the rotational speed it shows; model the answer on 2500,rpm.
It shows 1000,rpm
